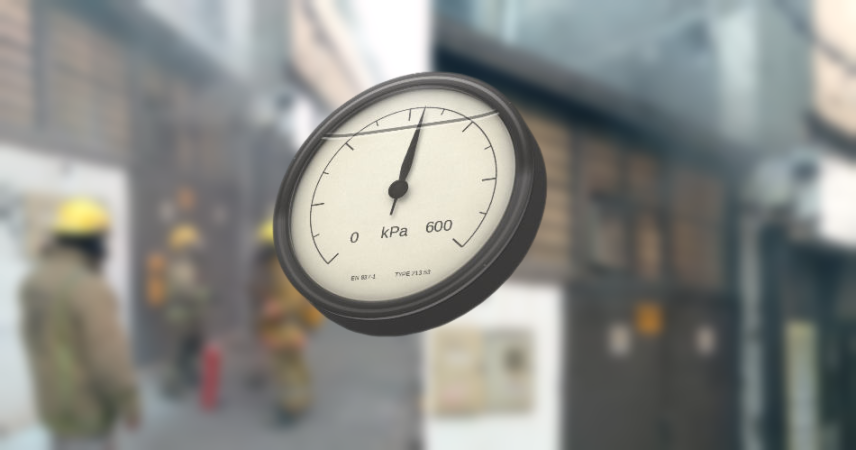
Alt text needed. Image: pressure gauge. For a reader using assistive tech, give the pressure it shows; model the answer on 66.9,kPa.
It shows 325,kPa
